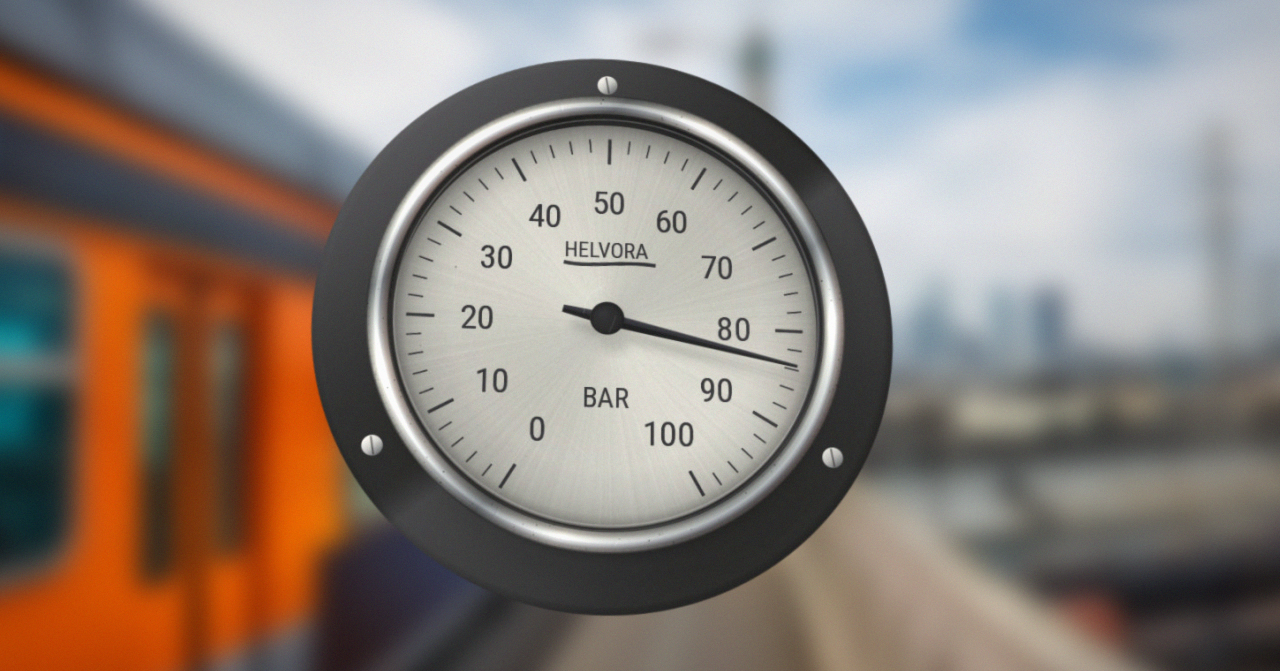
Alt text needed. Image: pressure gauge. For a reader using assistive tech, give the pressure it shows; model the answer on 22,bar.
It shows 84,bar
